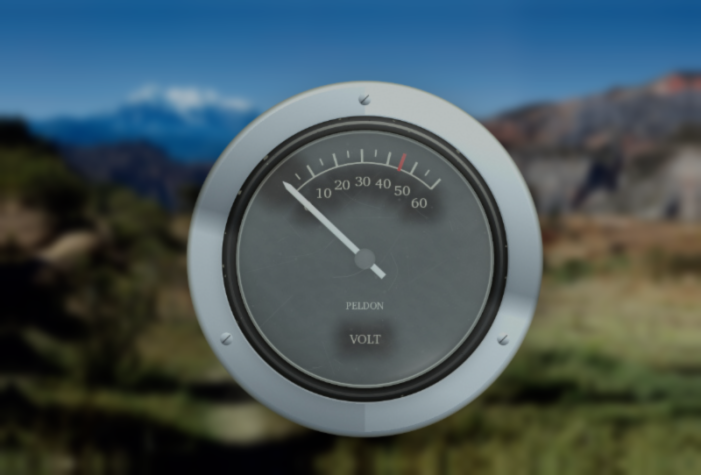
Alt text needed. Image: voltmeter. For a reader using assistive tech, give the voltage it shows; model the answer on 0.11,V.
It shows 0,V
